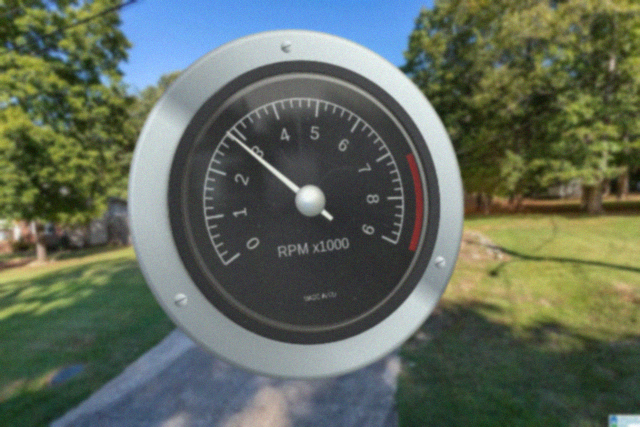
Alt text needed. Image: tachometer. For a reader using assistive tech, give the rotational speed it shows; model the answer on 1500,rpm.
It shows 2800,rpm
